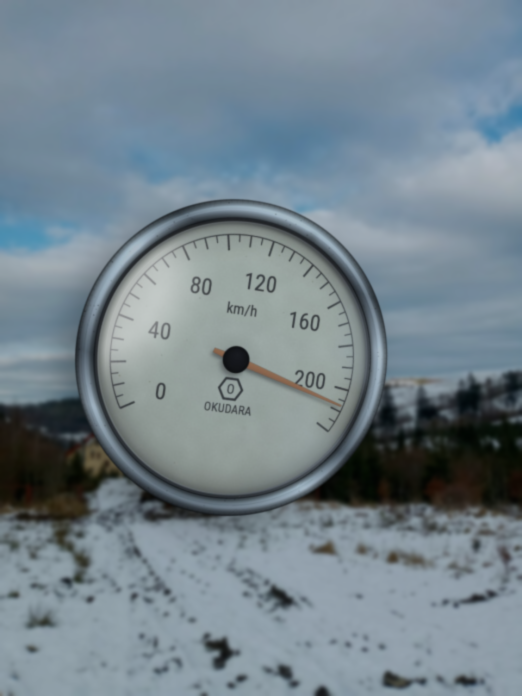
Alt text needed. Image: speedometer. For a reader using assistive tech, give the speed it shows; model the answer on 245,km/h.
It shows 207.5,km/h
